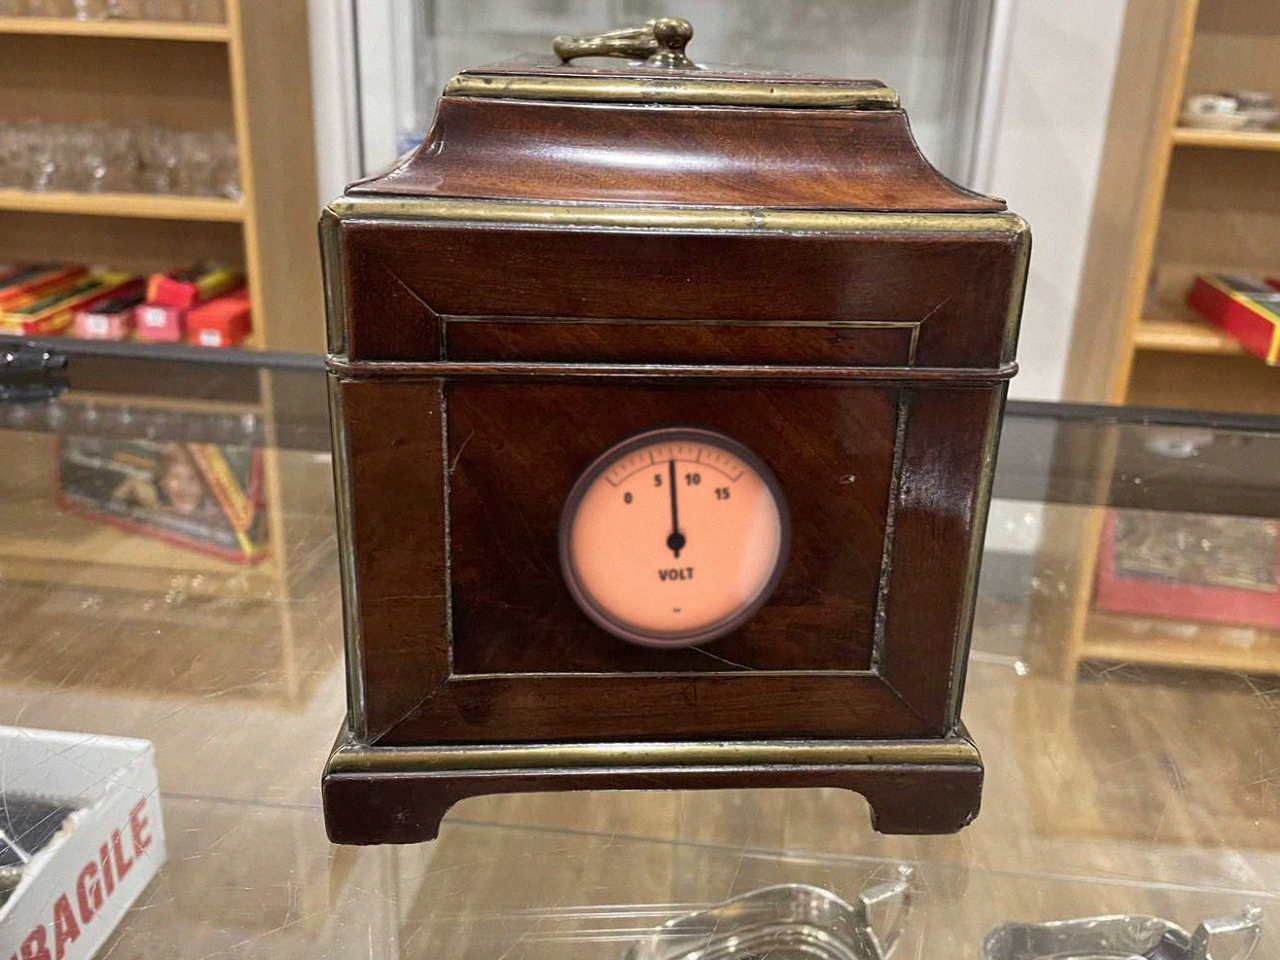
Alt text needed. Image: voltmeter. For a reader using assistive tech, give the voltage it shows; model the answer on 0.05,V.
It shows 7,V
